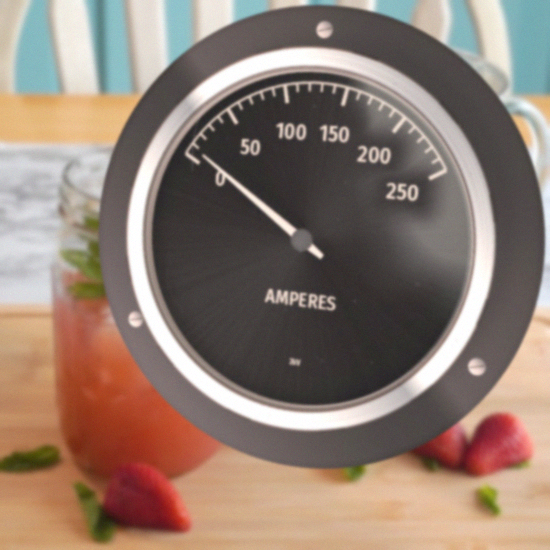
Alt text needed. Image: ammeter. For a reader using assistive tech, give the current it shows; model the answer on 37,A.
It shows 10,A
